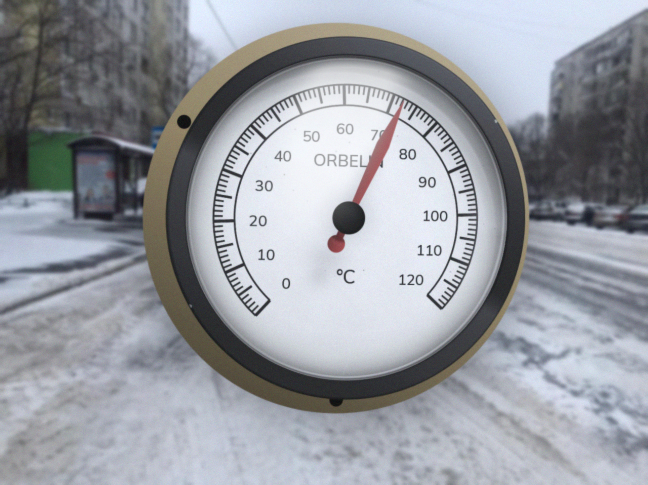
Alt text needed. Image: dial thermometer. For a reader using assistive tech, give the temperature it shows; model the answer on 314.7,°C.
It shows 72,°C
